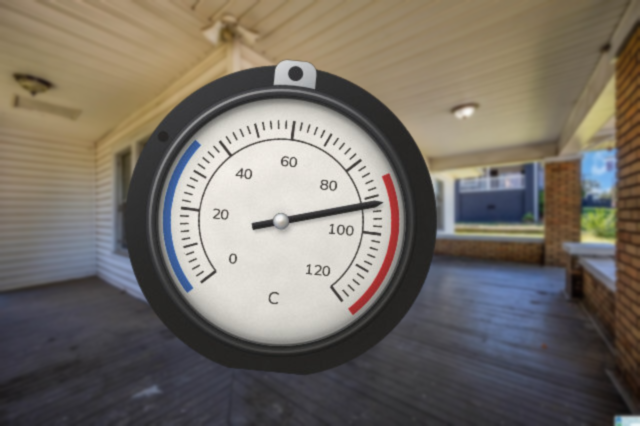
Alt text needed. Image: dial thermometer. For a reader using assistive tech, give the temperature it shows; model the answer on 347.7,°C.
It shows 92,°C
